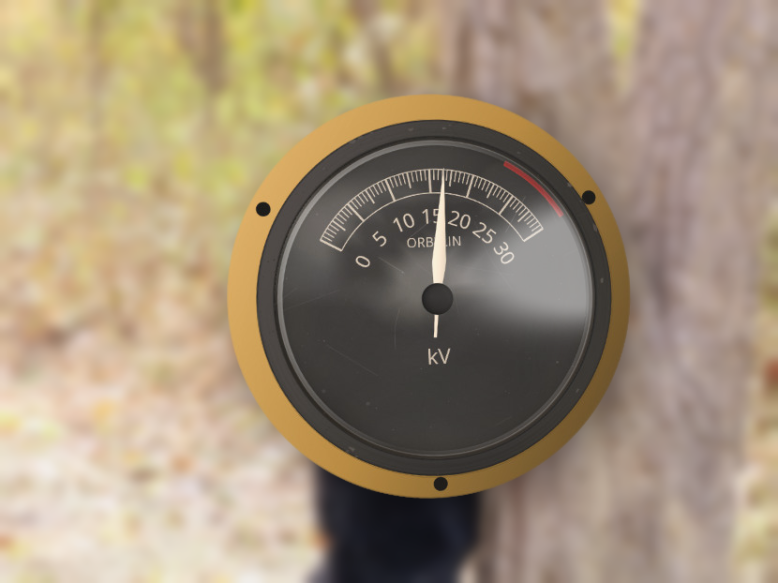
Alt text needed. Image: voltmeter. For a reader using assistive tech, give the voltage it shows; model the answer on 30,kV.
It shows 16.5,kV
